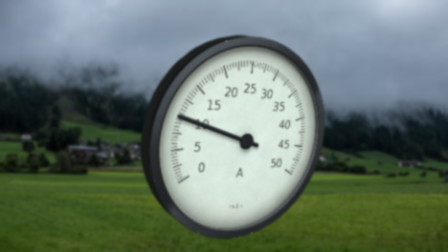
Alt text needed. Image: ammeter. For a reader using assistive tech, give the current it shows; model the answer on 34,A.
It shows 10,A
